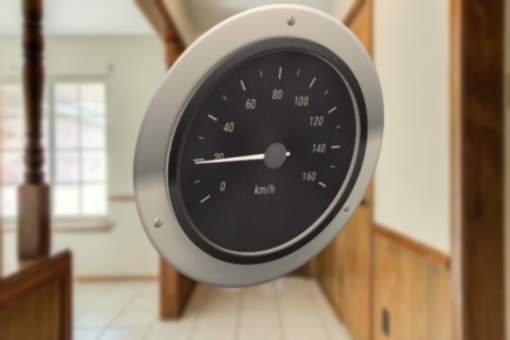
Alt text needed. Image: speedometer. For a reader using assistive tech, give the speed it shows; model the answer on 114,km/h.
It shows 20,km/h
